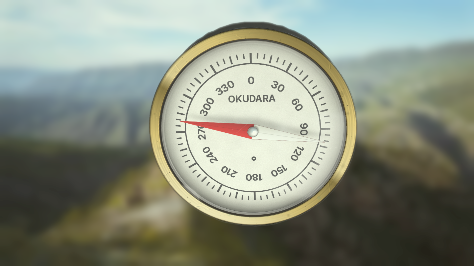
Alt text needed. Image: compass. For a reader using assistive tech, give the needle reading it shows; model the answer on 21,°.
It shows 280,°
